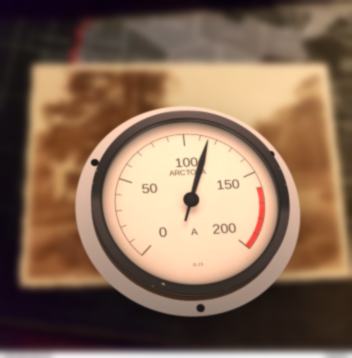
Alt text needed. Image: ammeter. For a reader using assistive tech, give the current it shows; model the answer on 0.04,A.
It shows 115,A
